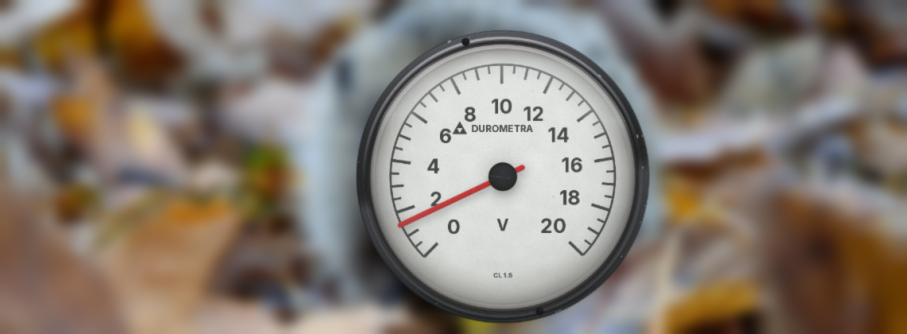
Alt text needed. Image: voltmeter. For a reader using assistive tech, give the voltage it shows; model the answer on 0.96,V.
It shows 1.5,V
